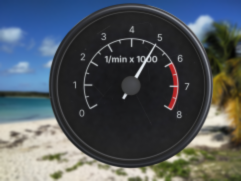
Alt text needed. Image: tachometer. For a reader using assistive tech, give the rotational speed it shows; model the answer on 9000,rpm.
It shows 5000,rpm
